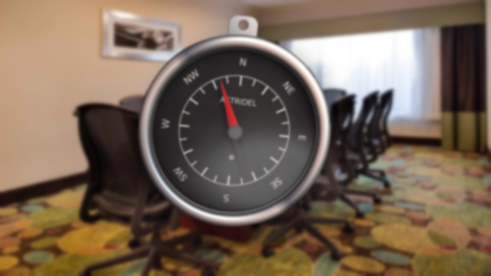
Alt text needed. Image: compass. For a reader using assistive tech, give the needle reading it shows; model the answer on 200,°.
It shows 337.5,°
